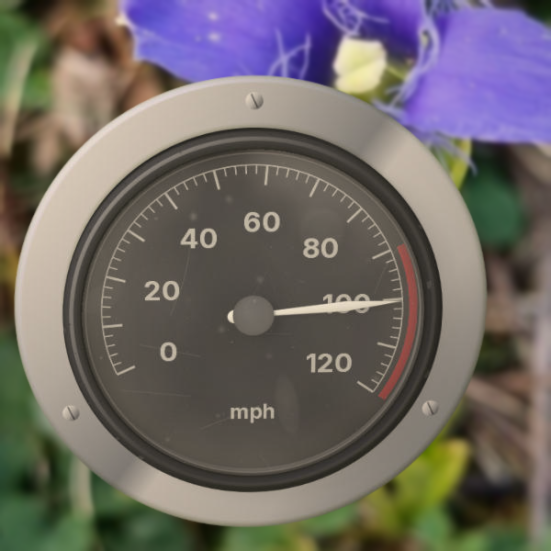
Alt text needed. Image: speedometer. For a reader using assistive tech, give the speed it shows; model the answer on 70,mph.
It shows 100,mph
